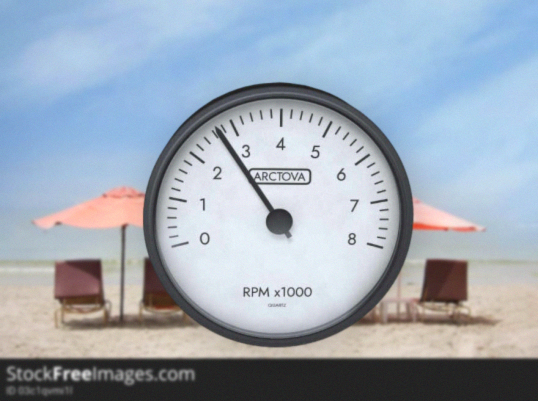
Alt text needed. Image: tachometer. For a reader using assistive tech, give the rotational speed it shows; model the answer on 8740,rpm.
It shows 2700,rpm
